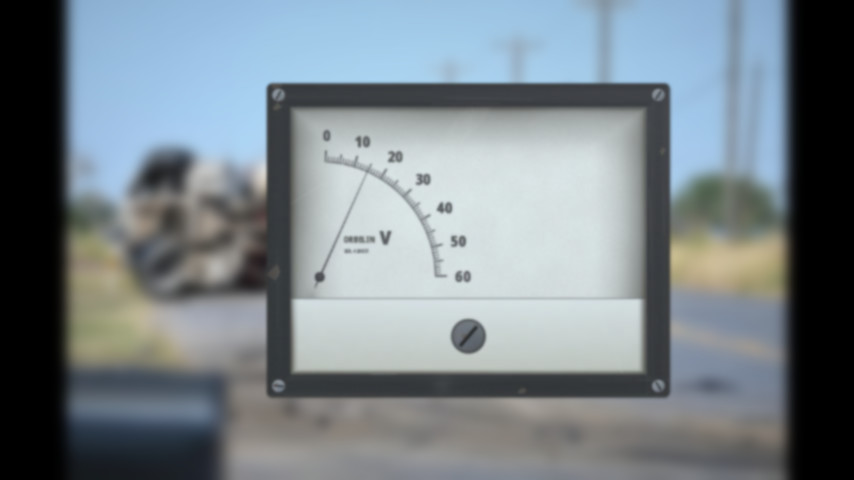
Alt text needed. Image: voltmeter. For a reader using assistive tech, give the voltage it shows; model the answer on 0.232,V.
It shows 15,V
